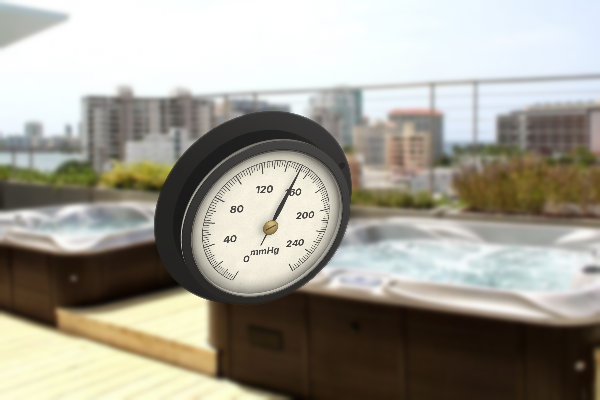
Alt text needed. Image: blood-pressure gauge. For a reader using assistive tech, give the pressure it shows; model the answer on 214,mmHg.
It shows 150,mmHg
